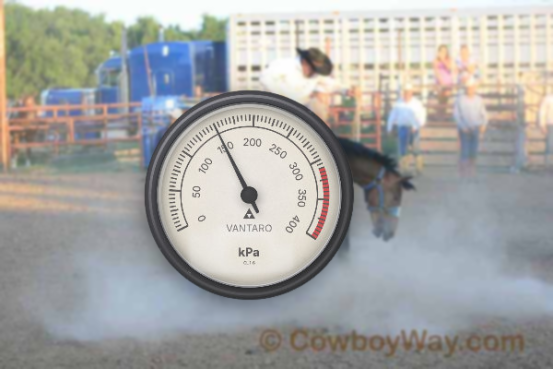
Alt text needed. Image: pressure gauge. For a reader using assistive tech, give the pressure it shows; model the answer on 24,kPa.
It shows 150,kPa
